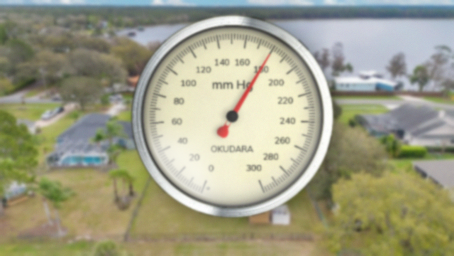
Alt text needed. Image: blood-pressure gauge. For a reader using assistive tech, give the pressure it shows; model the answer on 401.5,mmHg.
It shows 180,mmHg
